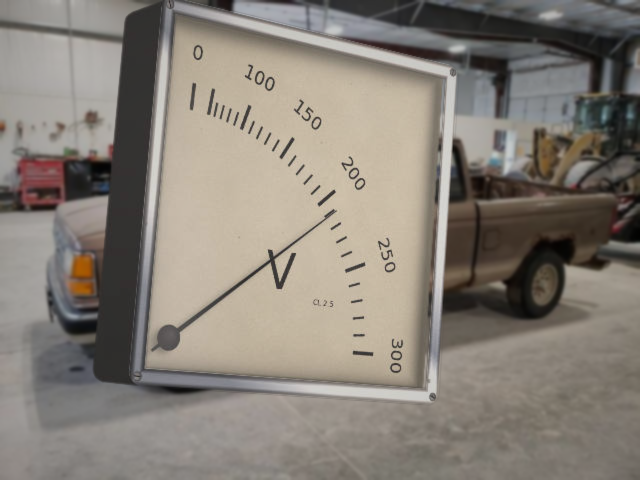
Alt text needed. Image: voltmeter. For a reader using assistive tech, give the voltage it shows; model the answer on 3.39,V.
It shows 210,V
